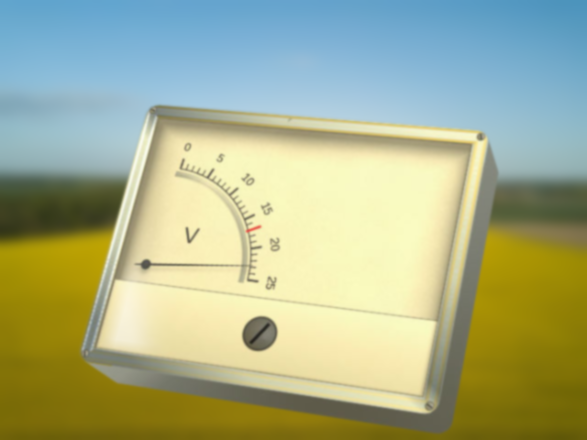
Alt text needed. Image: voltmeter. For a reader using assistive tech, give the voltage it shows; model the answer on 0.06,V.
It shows 23,V
